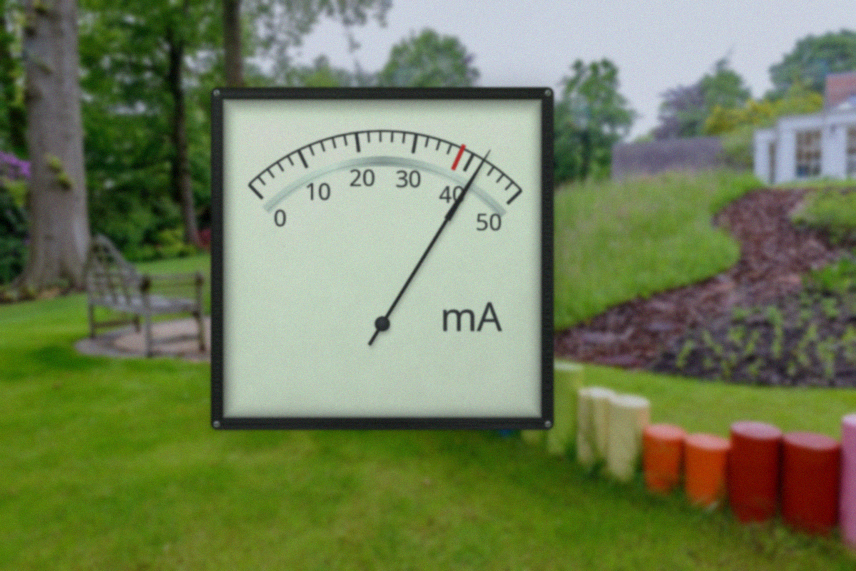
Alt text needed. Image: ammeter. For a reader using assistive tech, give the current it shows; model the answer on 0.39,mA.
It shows 42,mA
